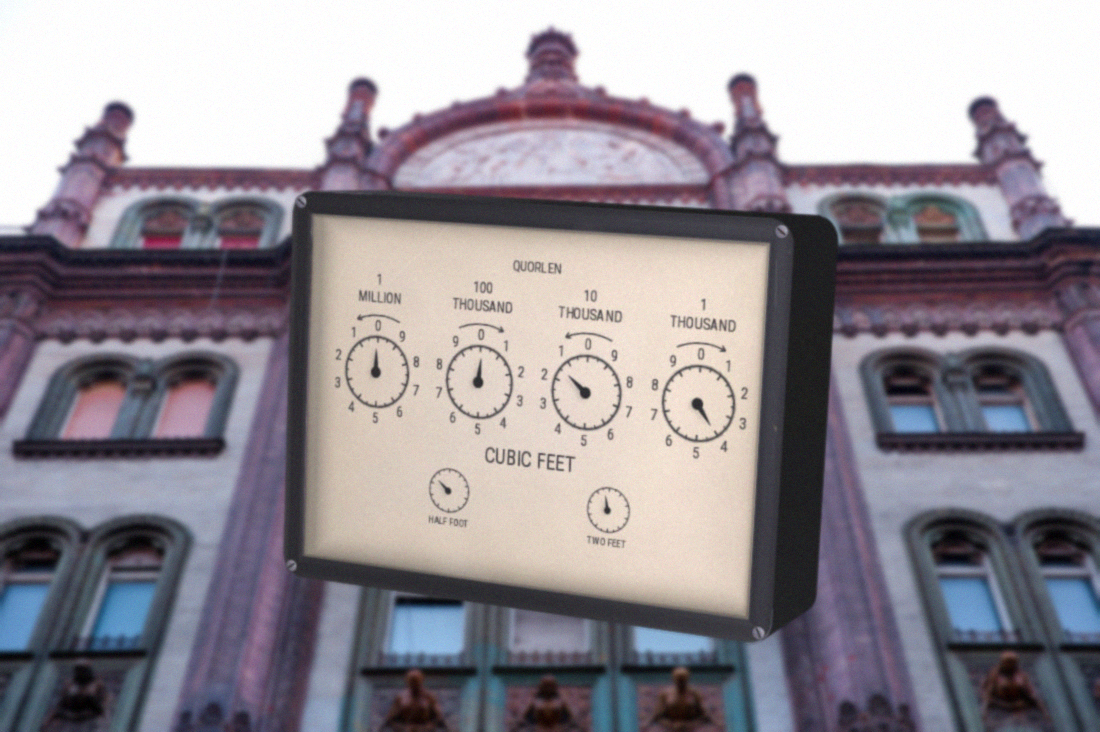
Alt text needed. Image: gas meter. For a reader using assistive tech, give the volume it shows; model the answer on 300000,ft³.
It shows 1400,ft³
